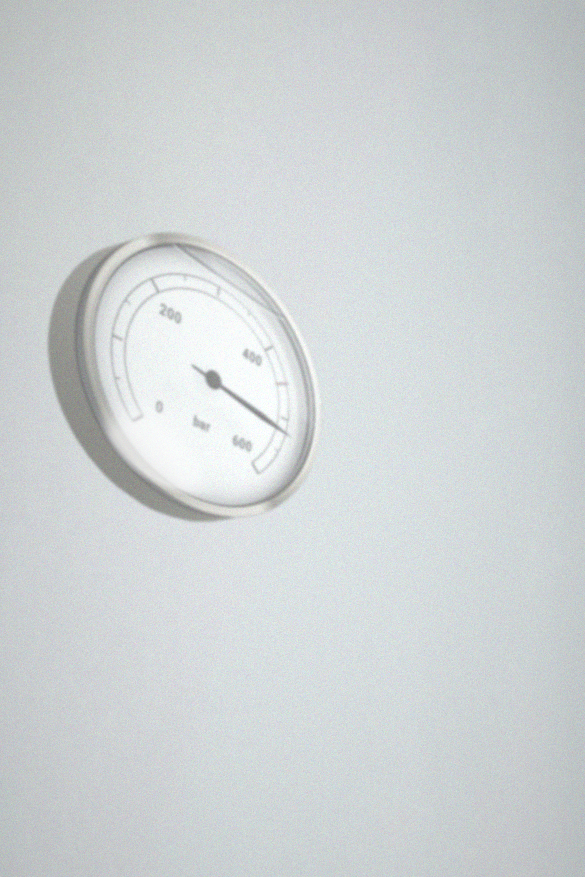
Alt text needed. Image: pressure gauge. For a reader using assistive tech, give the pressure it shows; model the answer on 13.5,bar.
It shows 525,bar
